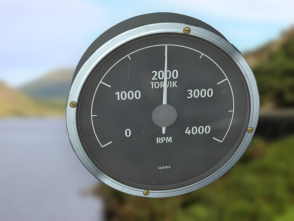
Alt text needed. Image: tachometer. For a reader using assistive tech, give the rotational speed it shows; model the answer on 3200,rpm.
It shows 2000,rpm
